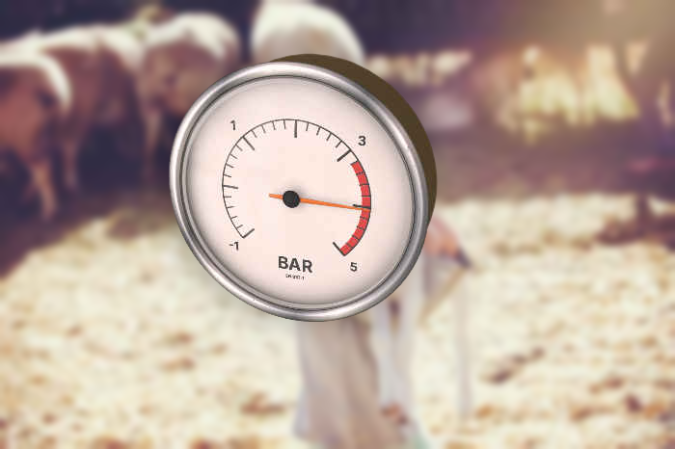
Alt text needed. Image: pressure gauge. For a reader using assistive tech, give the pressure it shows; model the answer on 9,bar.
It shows 4,bar
